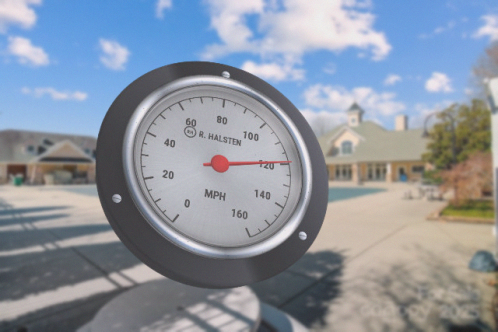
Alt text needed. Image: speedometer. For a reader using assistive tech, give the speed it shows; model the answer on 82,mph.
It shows 120,mph
